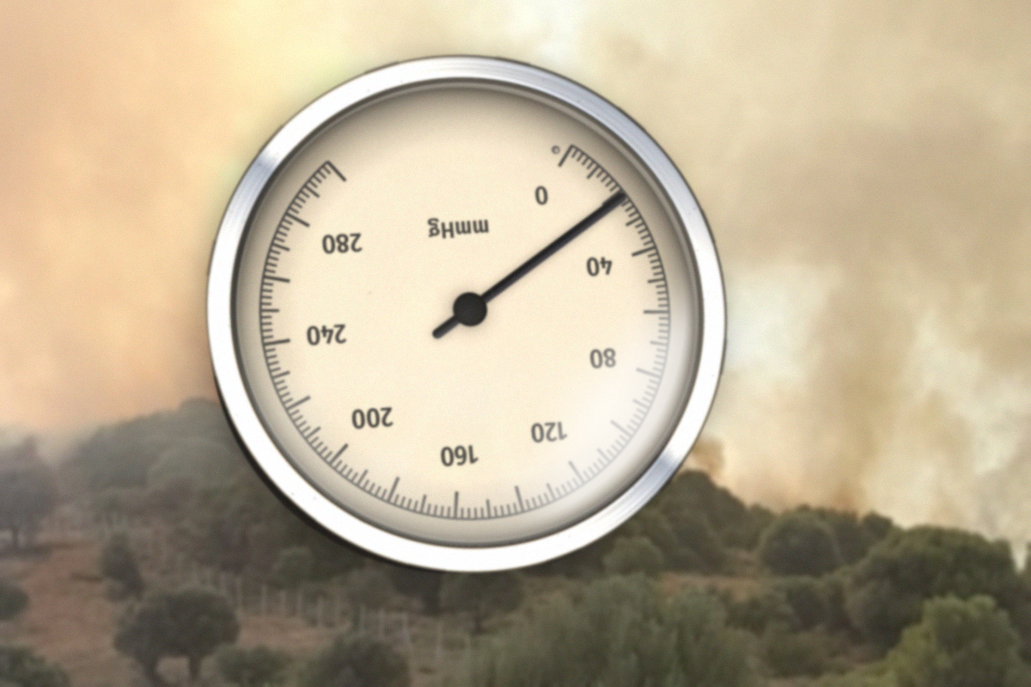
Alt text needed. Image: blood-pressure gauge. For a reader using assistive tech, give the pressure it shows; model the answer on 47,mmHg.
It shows 22,mmHg
